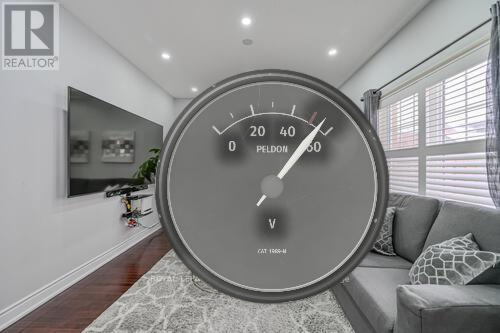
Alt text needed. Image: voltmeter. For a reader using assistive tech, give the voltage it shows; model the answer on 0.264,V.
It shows 55,V
